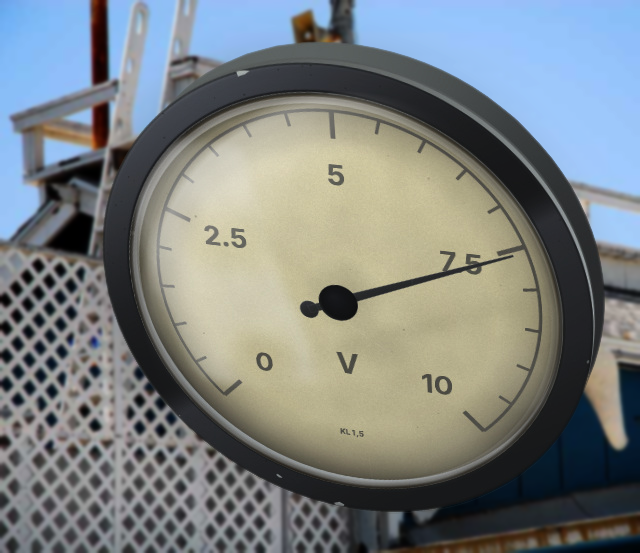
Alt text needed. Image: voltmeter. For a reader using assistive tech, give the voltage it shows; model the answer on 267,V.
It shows 7.5,V
